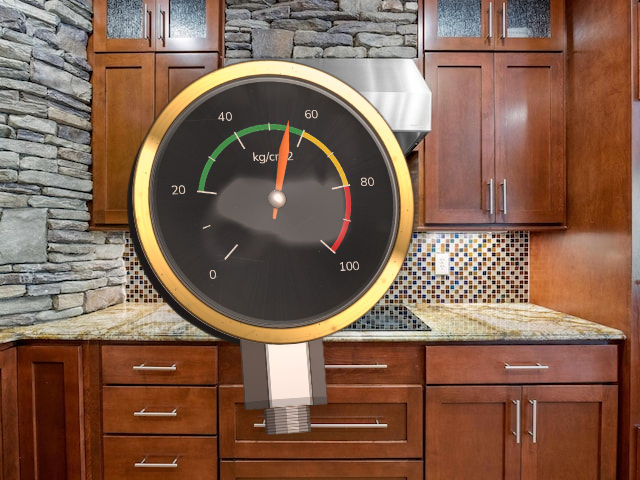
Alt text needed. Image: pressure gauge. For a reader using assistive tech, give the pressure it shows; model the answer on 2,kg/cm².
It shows 55,kg/cm²
